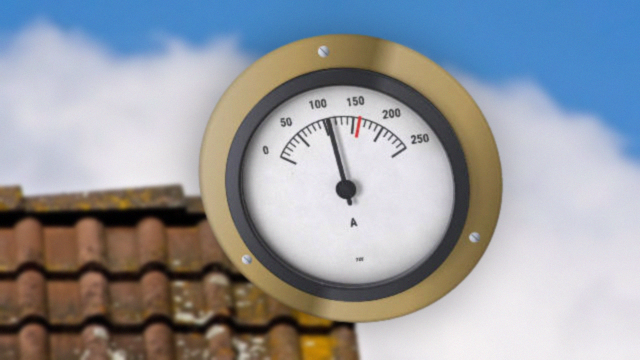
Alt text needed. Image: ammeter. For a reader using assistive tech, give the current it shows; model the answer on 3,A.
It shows 110,A
